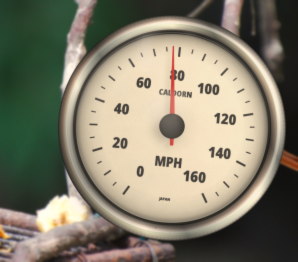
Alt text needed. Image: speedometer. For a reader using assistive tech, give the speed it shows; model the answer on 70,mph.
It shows 77.5,mph
